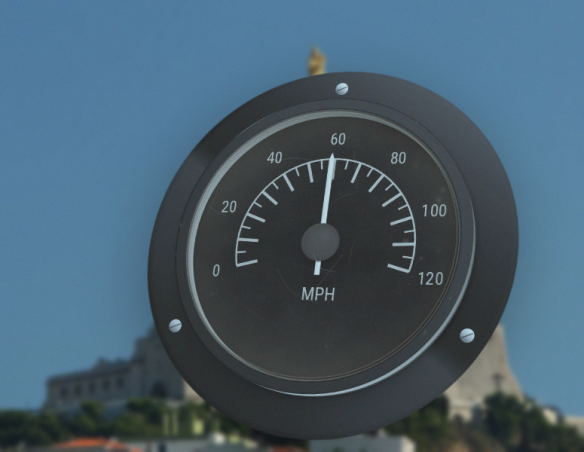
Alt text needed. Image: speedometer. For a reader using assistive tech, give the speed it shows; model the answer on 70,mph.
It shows 60,mph
